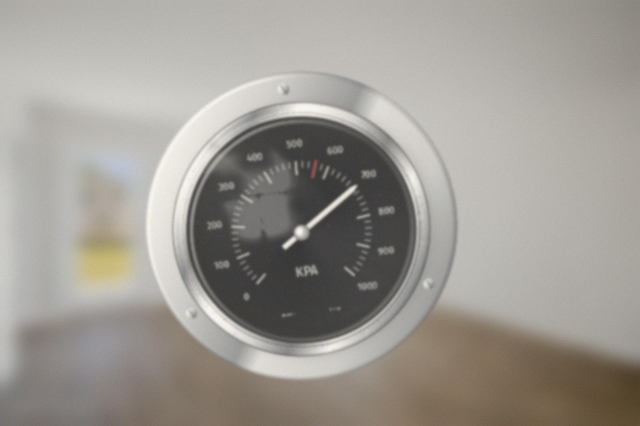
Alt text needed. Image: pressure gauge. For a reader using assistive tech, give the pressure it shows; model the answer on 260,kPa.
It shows 700,kPa
